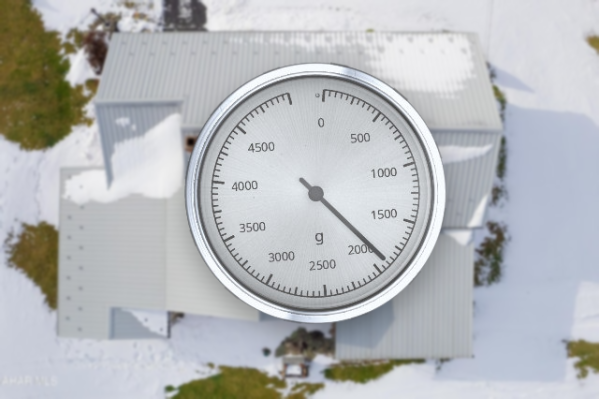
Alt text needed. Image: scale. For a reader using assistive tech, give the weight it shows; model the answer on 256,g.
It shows 1900,g
